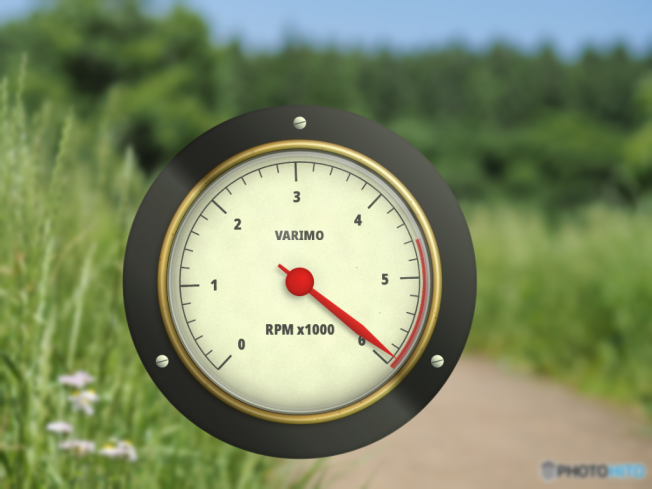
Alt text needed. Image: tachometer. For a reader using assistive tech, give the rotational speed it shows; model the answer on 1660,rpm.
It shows 5900,rpm
